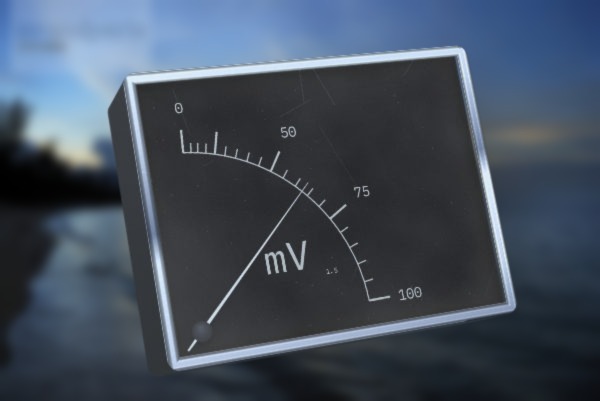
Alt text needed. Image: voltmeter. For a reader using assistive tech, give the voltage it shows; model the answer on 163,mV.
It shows 62.5,mV
